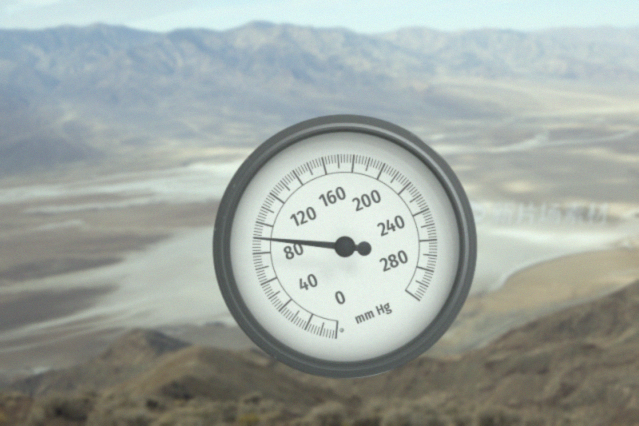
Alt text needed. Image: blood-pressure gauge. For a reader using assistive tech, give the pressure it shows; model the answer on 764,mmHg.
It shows 90,mmHg
